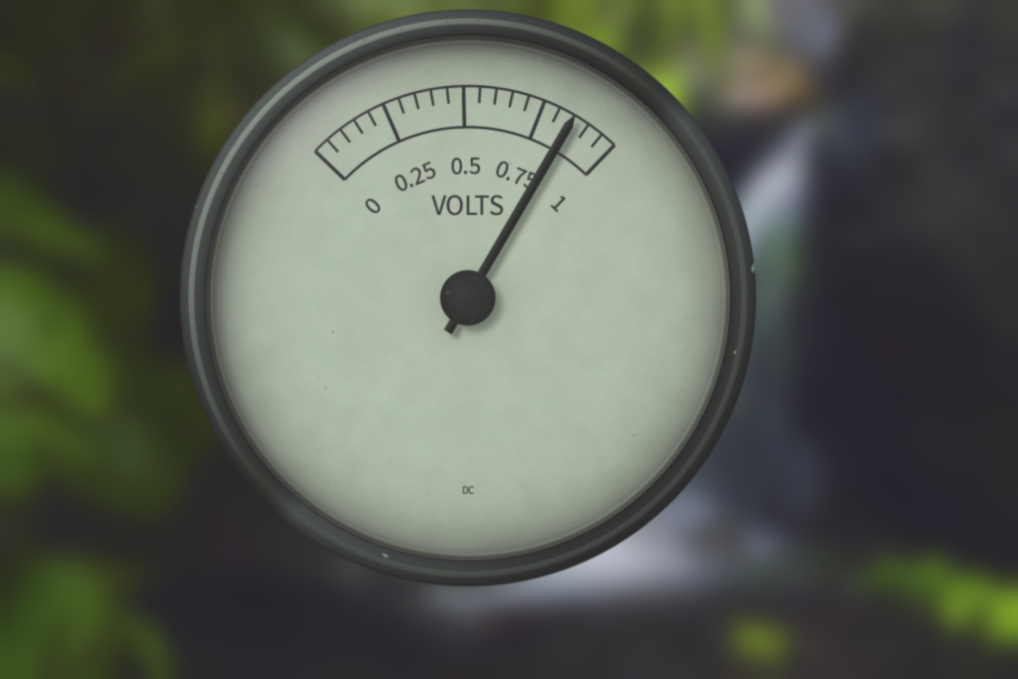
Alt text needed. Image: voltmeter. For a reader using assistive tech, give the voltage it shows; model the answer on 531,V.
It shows 0.85,V
